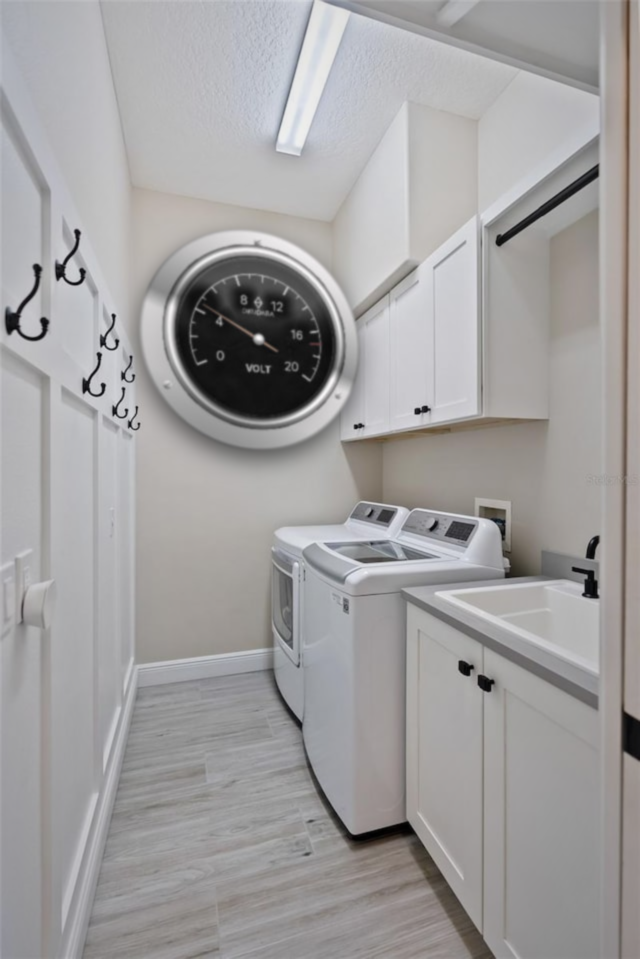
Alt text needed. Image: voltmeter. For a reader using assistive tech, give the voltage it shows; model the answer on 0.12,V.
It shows 4.5,V
